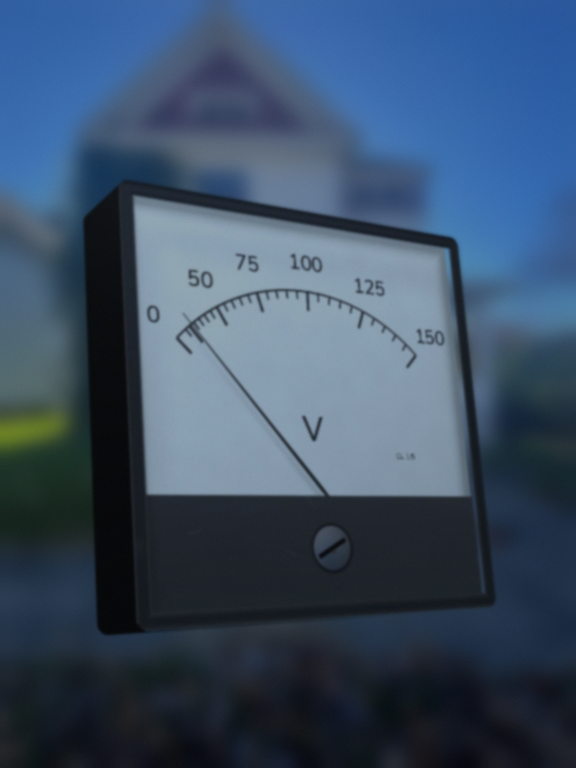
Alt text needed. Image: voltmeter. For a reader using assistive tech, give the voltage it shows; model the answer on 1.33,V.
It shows 25,V
